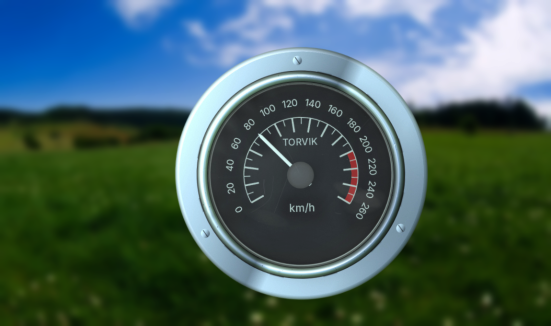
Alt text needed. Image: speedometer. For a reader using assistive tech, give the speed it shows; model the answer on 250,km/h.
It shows 80,km/h
